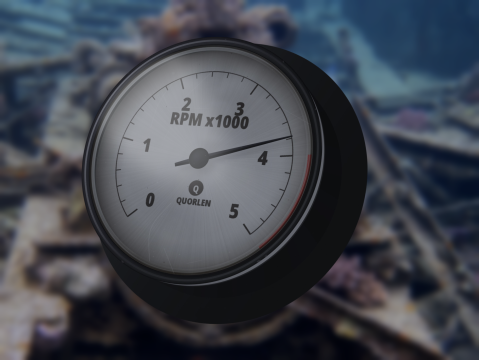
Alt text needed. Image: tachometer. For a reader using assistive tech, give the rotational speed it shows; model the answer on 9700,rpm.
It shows 3800,rpm
